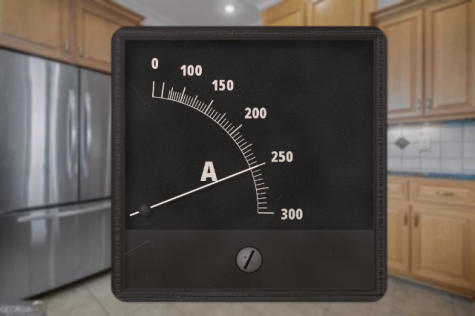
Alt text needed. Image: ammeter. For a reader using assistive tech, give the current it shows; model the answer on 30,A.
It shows 250,A
